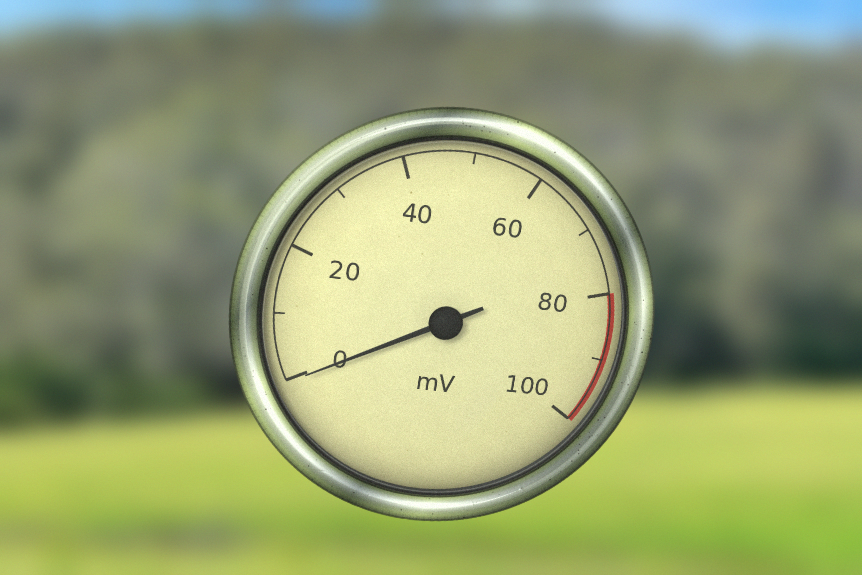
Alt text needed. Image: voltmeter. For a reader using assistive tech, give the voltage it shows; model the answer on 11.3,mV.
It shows 0,mV
